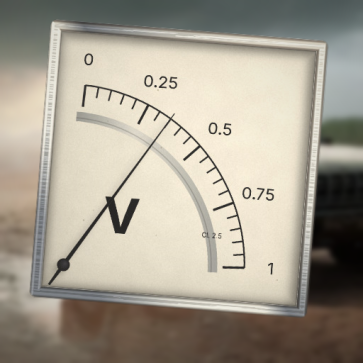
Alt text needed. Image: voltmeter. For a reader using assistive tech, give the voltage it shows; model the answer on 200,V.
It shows 0.35,V
